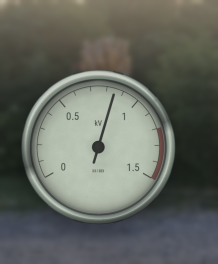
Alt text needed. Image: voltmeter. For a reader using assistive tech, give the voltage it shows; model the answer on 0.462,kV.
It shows 0.85,kV
